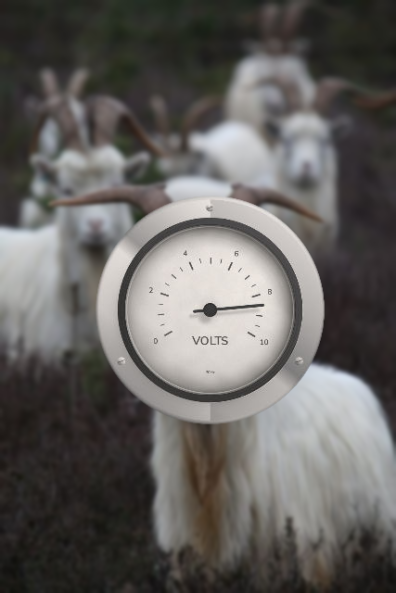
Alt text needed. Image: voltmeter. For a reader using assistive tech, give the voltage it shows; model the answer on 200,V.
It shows 8.5,V
